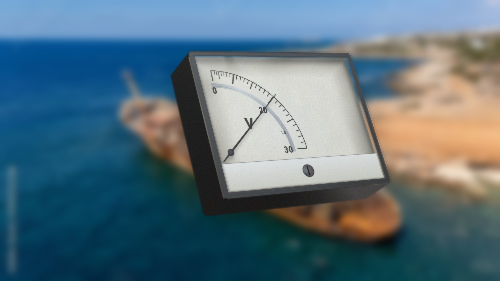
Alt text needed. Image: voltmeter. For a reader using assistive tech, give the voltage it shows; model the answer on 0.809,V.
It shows 20,V
